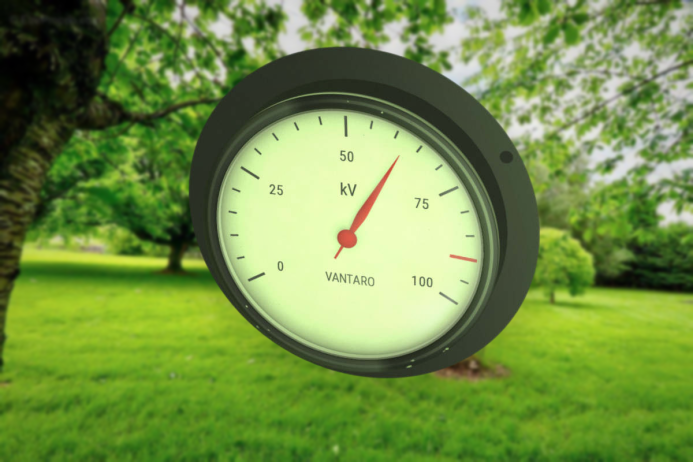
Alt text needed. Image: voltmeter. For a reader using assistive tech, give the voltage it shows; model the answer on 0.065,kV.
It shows 62.5,kV
